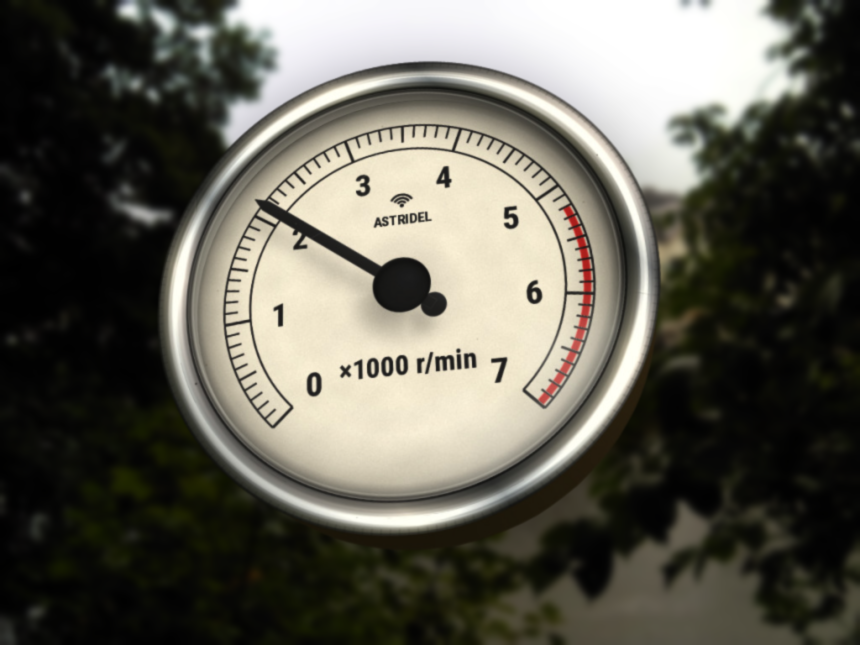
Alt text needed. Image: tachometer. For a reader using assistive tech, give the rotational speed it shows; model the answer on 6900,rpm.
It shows 2100,rpm
